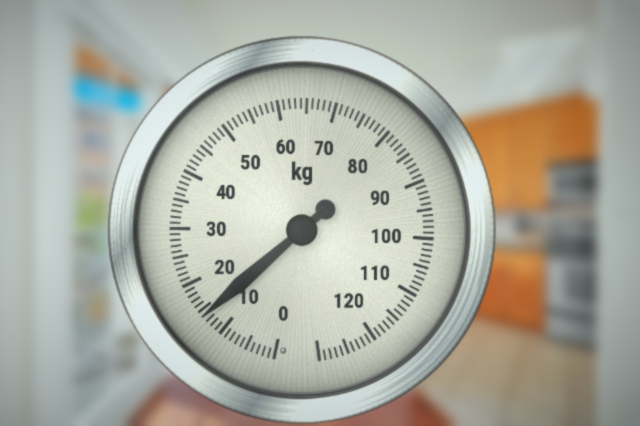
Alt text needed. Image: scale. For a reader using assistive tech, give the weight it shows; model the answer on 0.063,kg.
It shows 14,kg
